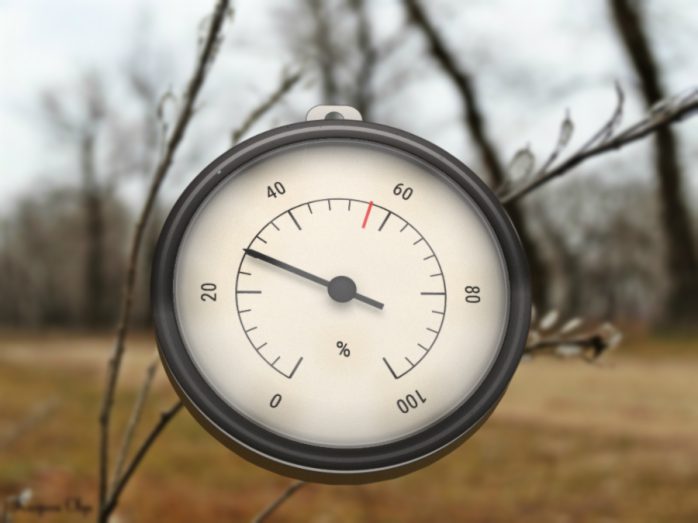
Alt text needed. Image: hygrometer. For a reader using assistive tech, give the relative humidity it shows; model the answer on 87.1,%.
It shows 28,%
